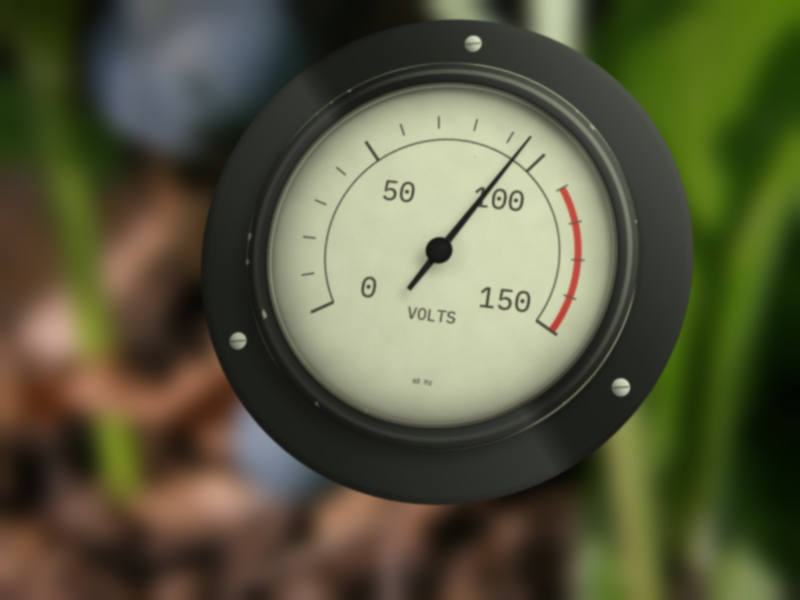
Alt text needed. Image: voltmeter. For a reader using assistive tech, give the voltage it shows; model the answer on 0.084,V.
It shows 95,V
